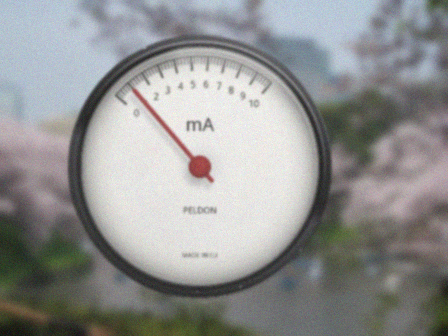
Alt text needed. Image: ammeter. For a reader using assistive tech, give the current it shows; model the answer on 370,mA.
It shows 1,mA
